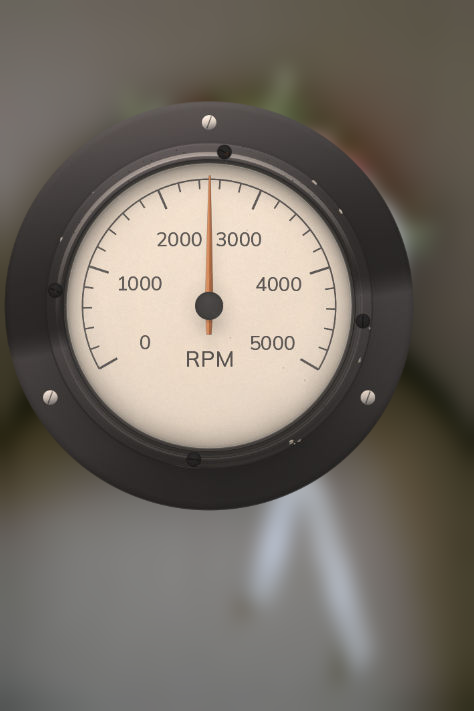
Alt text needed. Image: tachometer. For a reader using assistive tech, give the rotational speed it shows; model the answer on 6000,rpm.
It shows 2500,rpm
